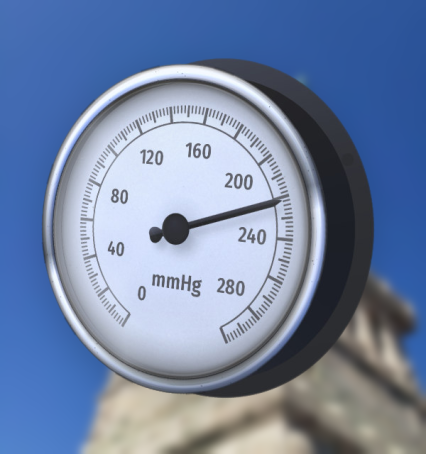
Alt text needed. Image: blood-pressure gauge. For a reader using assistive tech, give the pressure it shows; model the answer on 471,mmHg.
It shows 222,mmHg
